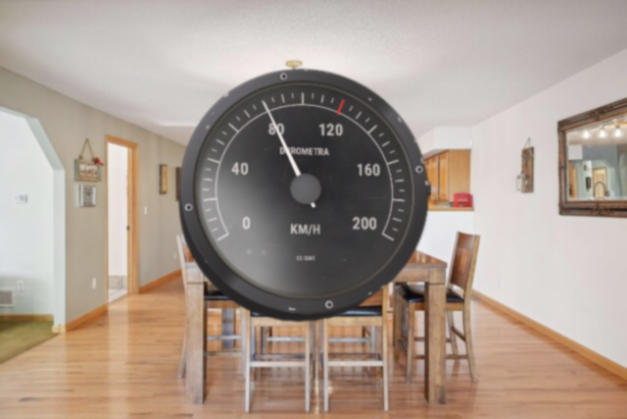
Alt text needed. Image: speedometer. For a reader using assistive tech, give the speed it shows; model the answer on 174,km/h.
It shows 80,km/h
